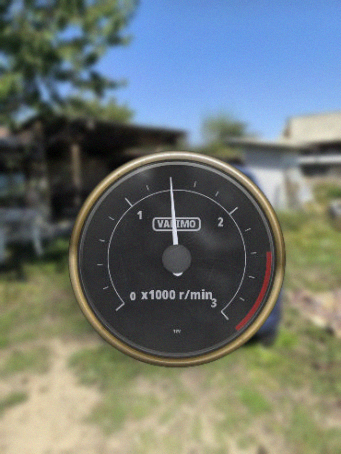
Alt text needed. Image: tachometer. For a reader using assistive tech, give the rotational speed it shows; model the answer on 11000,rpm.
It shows 1400,rpm
